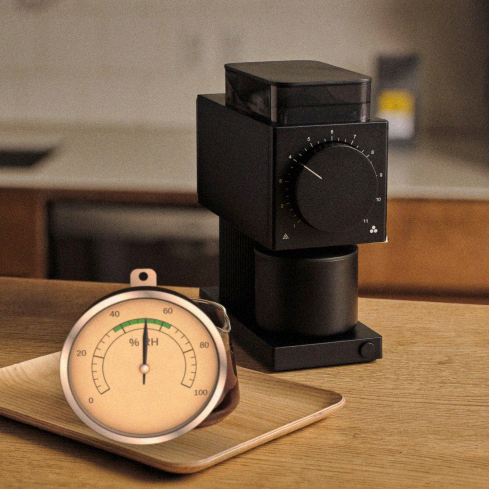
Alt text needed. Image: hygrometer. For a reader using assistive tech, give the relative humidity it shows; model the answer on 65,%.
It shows 52,%
